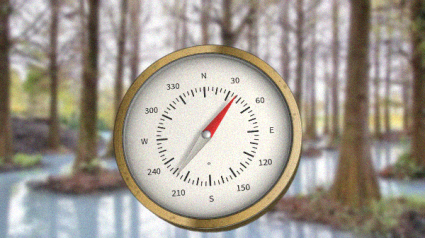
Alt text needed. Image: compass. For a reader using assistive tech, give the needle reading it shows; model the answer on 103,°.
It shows 40,°
